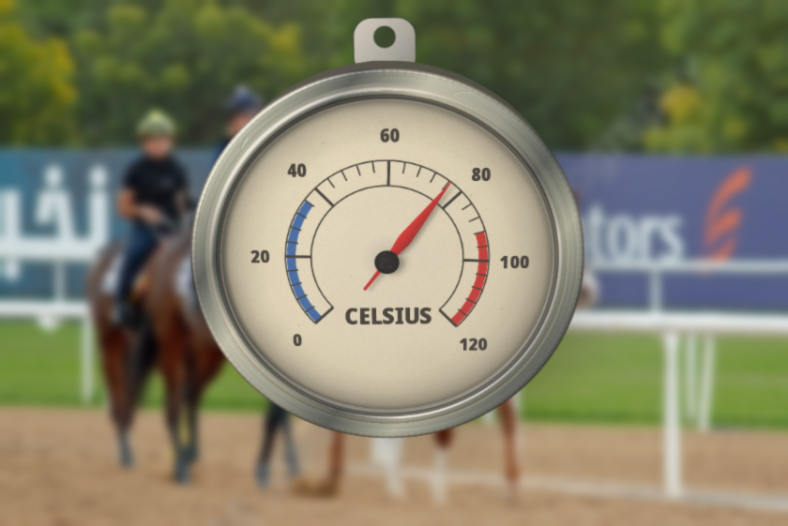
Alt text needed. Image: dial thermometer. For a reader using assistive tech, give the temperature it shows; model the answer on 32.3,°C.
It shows 76,°C
